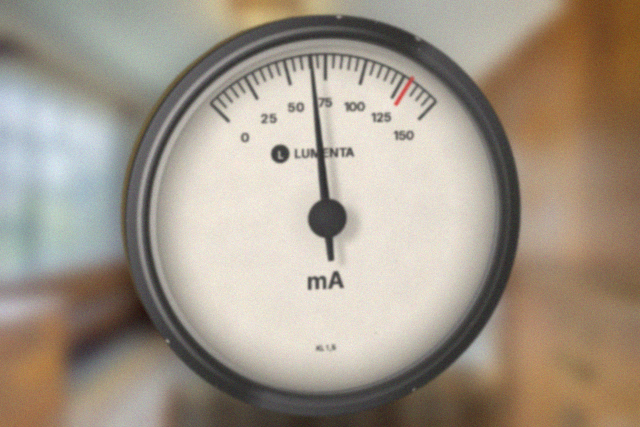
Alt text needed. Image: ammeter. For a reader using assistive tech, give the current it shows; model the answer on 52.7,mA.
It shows 65,mA
